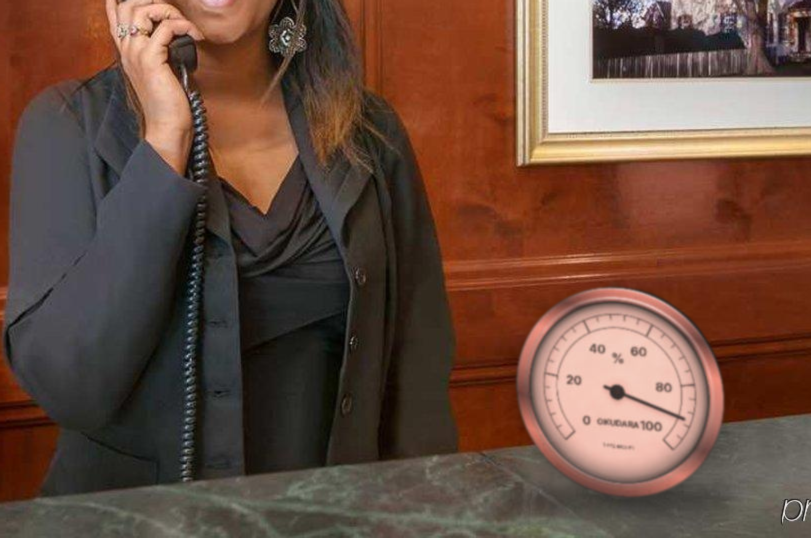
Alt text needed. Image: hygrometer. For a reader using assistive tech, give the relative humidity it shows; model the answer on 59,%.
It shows 90,%
